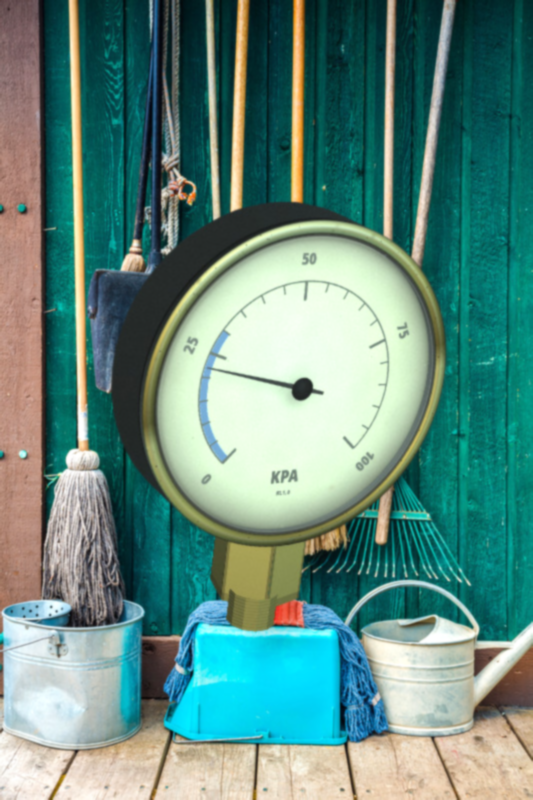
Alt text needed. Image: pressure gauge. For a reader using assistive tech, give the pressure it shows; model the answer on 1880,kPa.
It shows 22.5,kPa
